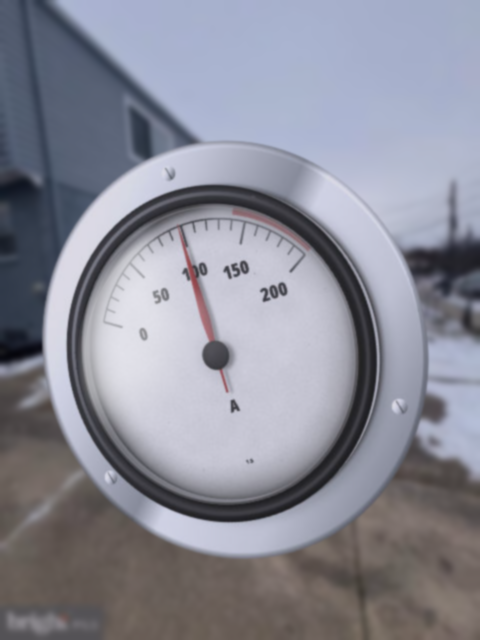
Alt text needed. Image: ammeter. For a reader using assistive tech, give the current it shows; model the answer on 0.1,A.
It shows 100,A
